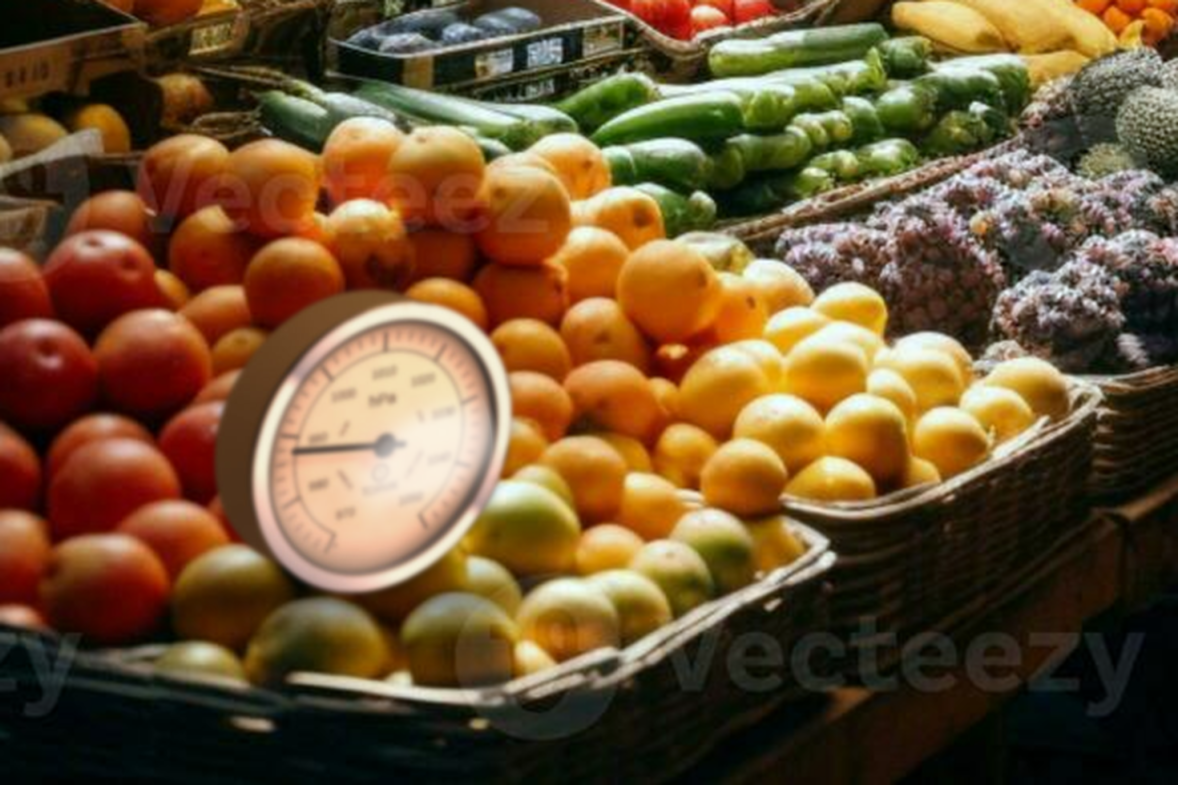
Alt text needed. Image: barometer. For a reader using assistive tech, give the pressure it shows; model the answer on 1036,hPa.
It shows 988,hPa
